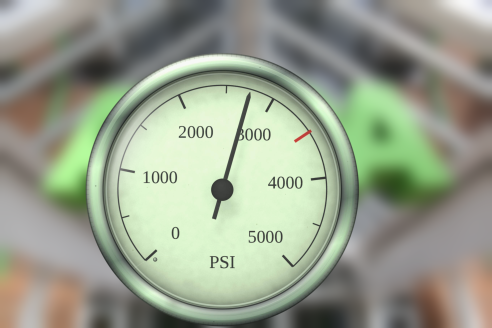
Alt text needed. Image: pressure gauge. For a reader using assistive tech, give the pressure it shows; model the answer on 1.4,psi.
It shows 2750,psi
